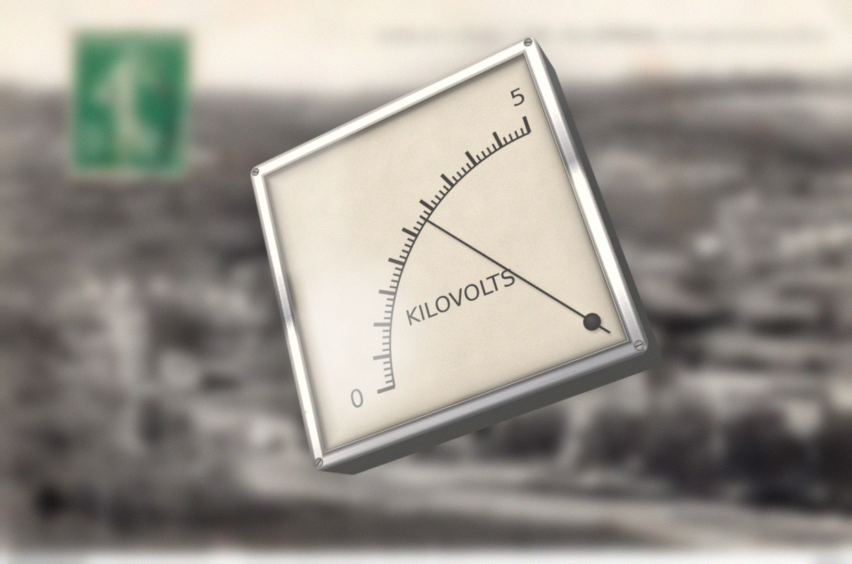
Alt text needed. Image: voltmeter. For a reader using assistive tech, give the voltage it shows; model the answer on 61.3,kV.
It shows 2.8,kV
